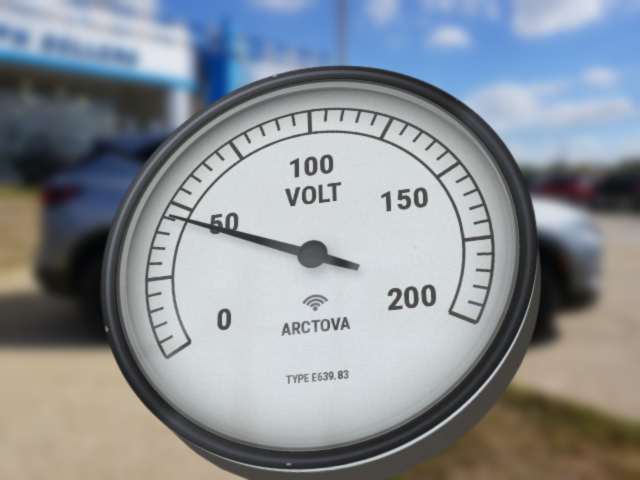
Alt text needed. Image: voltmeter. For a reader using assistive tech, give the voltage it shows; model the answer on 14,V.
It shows 45,V
